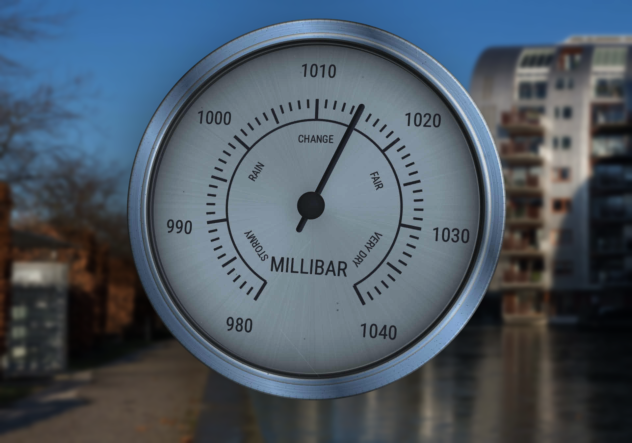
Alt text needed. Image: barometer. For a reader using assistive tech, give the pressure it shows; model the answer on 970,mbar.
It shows 1015,mbar
